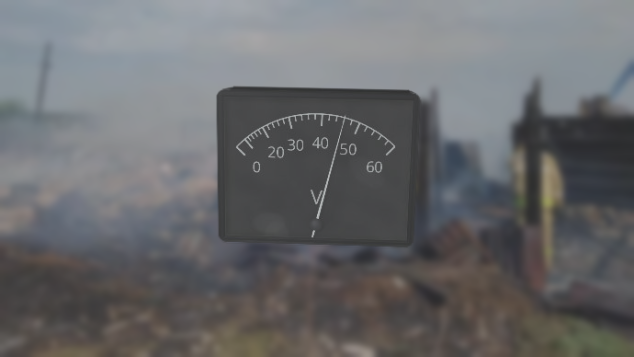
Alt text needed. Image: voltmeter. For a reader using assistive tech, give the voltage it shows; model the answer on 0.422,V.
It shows 46,V
